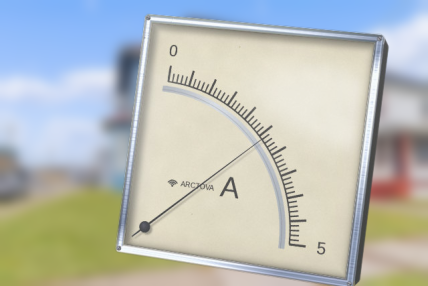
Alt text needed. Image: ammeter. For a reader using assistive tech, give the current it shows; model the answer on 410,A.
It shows 2.6,A
